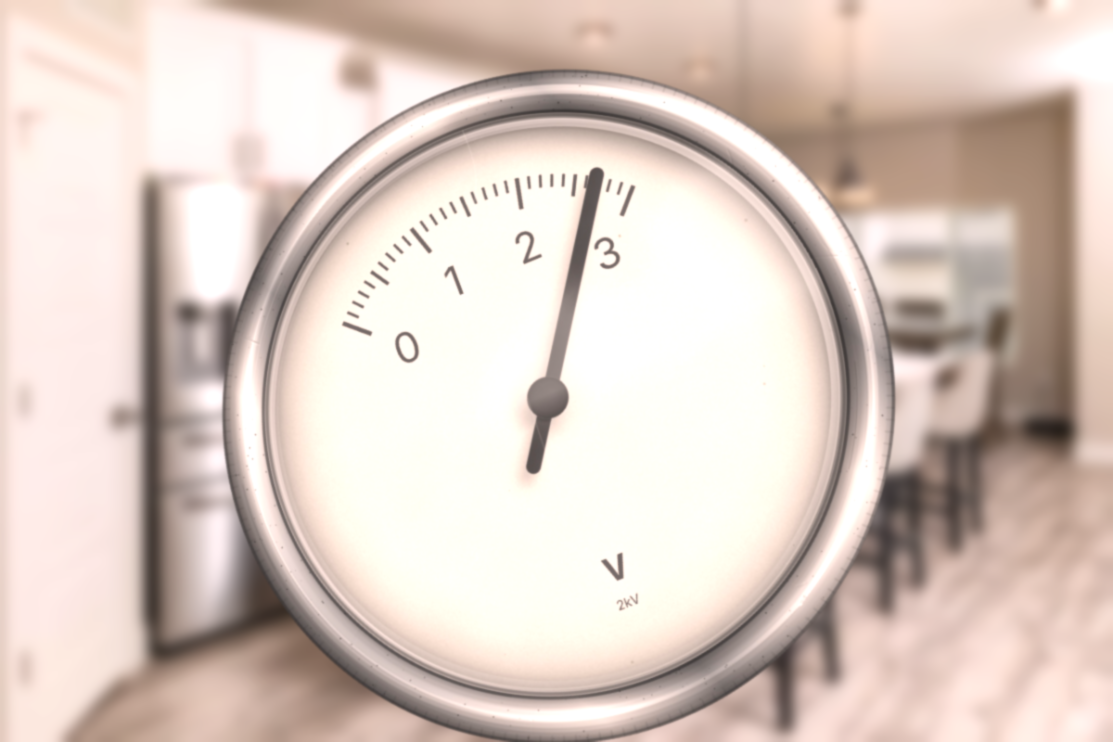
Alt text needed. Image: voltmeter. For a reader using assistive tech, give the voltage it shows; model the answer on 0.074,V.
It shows 2.7,V
